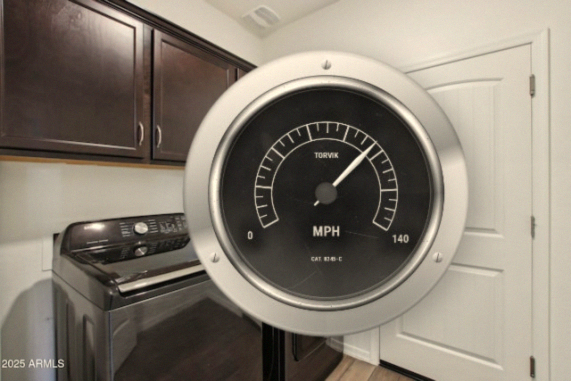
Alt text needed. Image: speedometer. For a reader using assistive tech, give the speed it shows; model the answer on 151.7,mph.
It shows 95,mph
